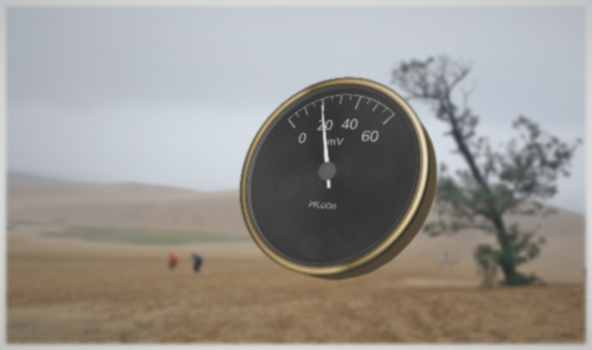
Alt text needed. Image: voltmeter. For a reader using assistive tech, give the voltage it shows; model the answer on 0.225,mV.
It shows 20,mV
